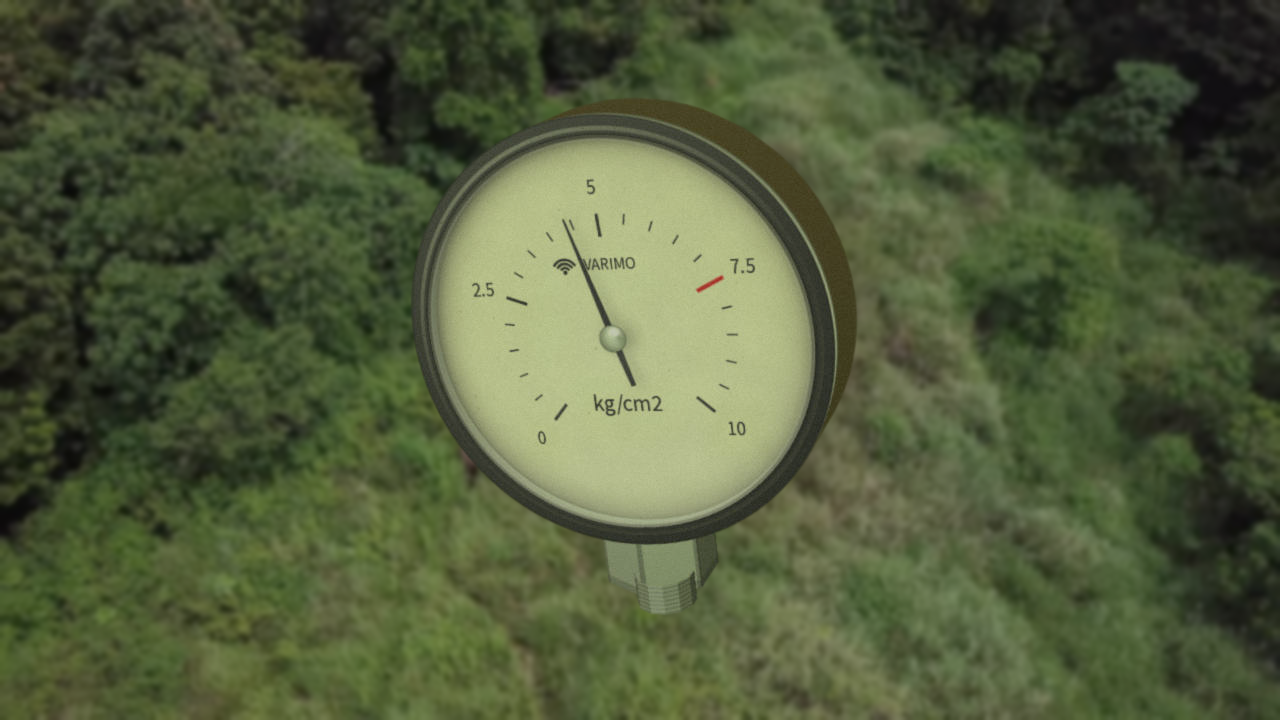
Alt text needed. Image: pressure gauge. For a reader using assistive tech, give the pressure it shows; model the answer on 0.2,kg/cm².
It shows 4.5,kg/cm²
